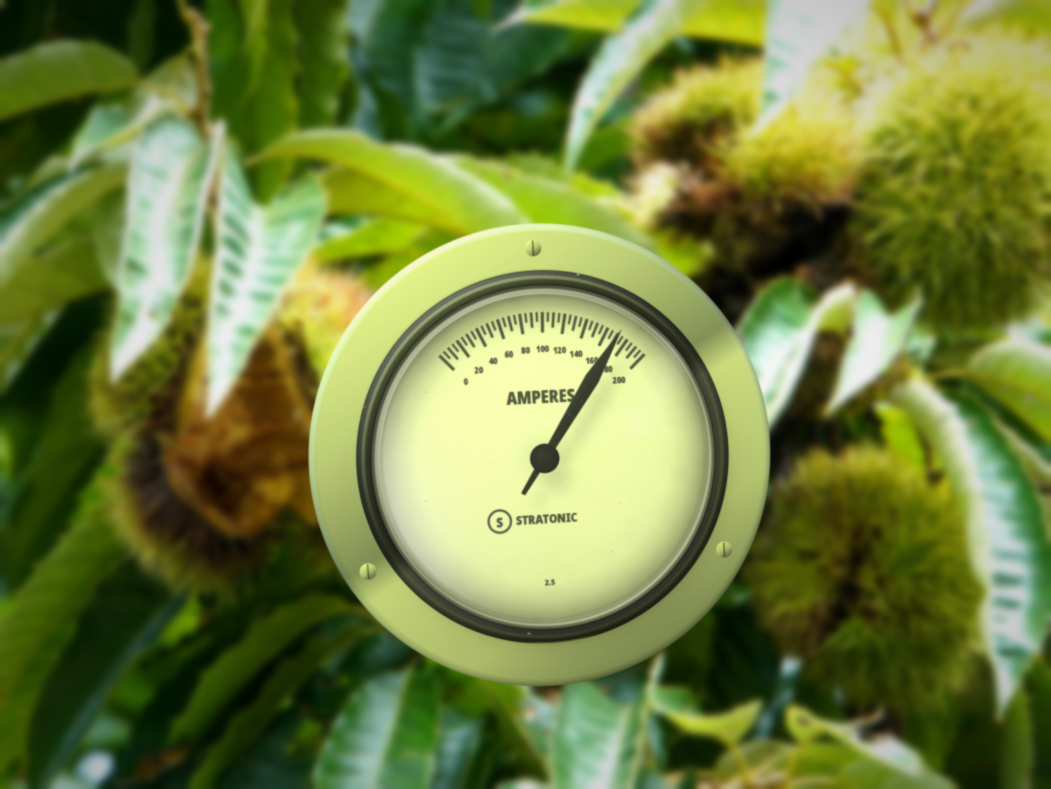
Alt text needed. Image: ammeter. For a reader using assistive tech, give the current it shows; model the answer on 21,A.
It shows 170,A
